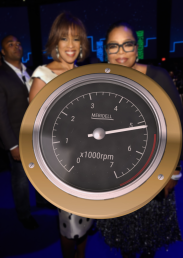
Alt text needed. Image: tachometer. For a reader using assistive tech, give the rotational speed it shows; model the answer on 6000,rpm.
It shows 5200,rpm
